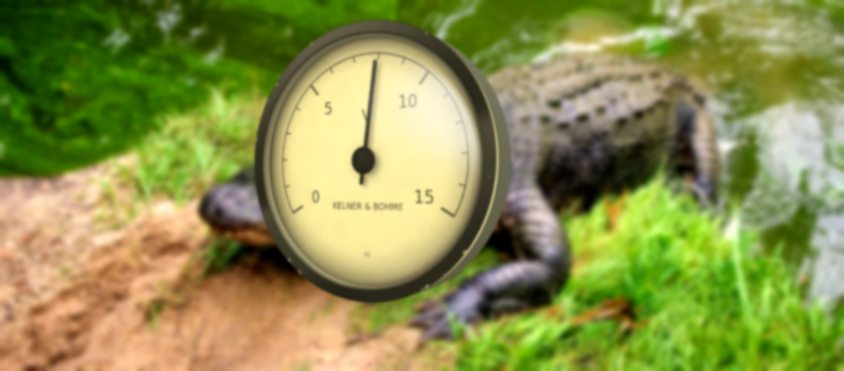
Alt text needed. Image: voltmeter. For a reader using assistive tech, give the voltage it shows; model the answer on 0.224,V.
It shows 8,V
